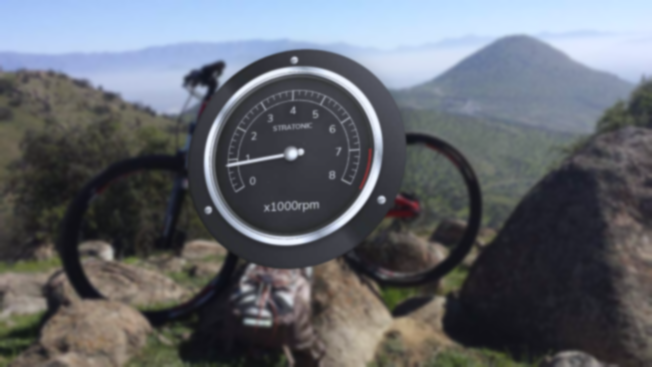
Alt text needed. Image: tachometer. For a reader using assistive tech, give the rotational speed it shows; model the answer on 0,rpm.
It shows 800,rpm
